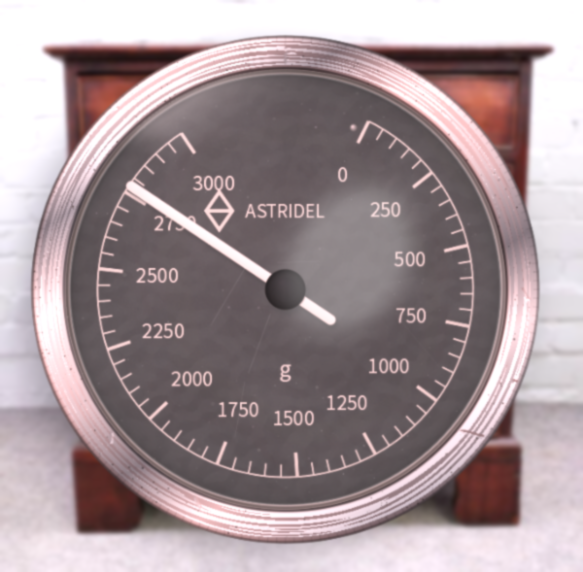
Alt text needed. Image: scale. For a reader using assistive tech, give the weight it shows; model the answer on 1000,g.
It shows 2775,g
